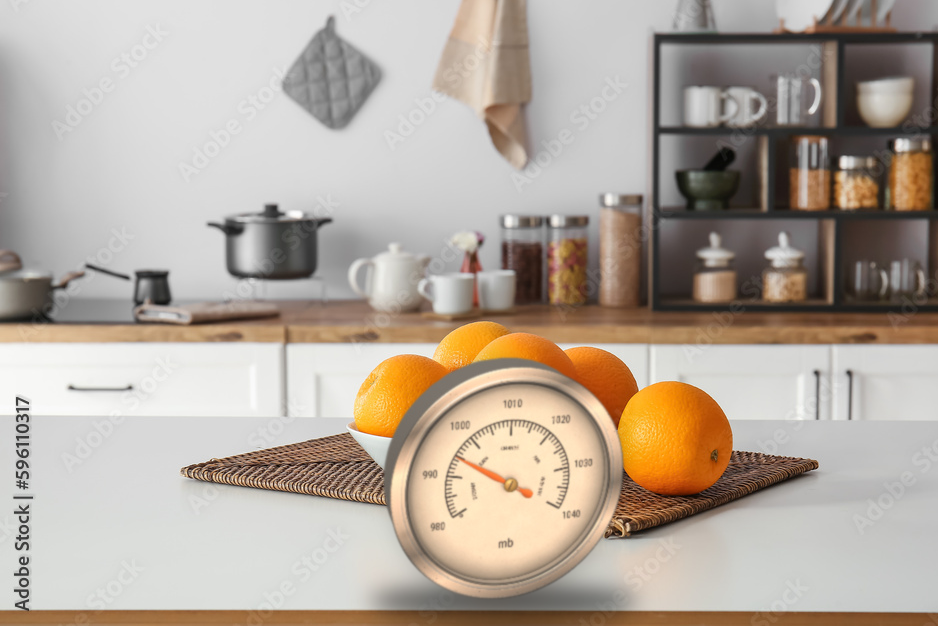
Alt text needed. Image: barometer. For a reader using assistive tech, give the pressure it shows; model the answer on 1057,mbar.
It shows 995,mbar
